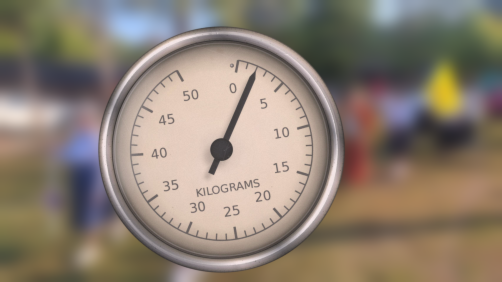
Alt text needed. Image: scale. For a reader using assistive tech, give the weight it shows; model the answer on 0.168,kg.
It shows 2,kg
